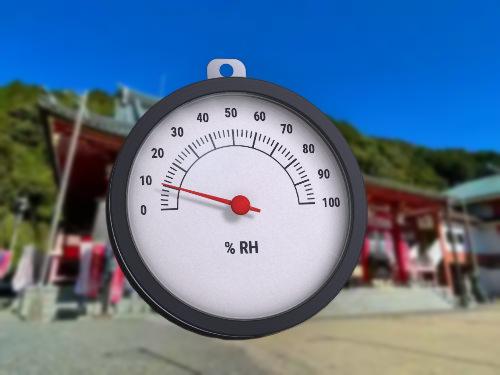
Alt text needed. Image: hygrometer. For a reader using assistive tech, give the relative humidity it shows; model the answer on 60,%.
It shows 10,%
